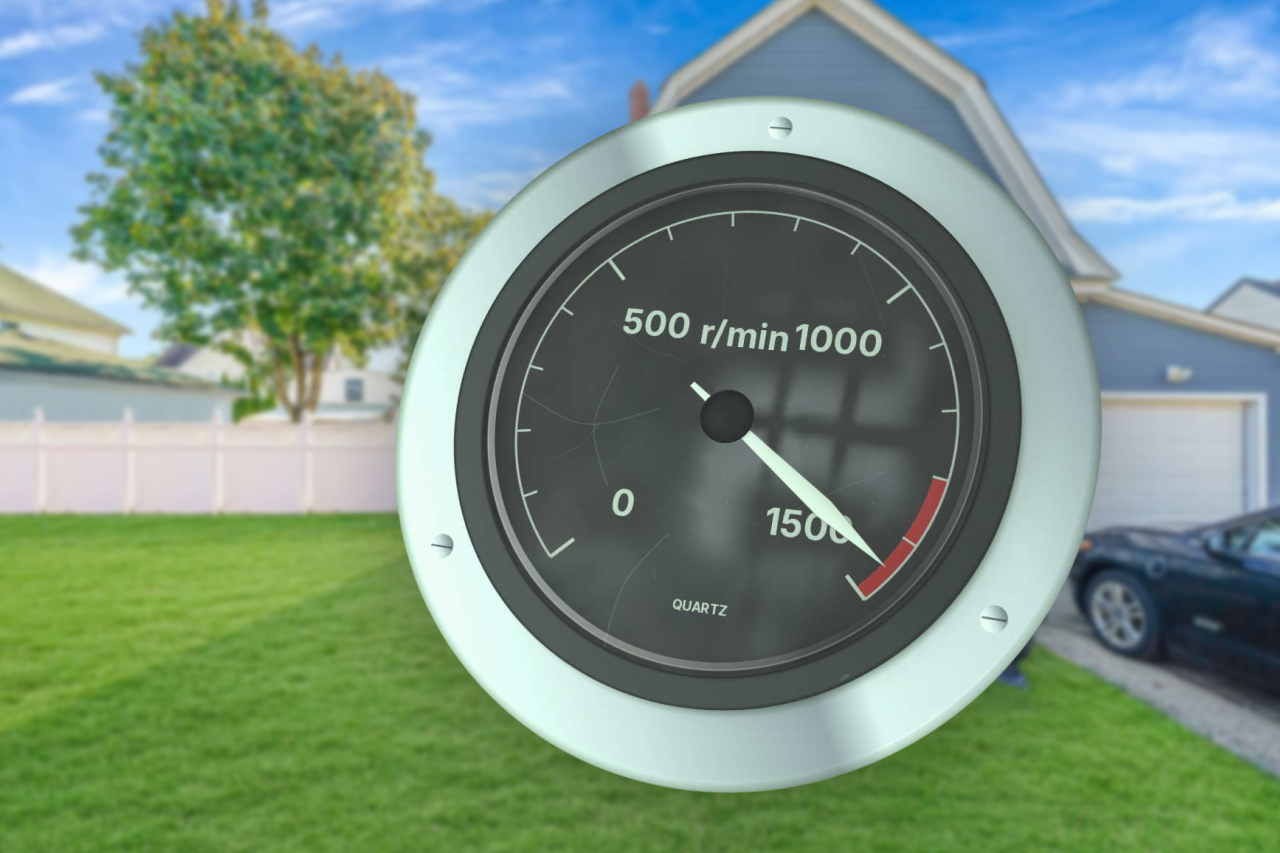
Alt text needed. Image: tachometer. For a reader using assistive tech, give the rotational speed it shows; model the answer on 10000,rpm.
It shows 1450,rpm
